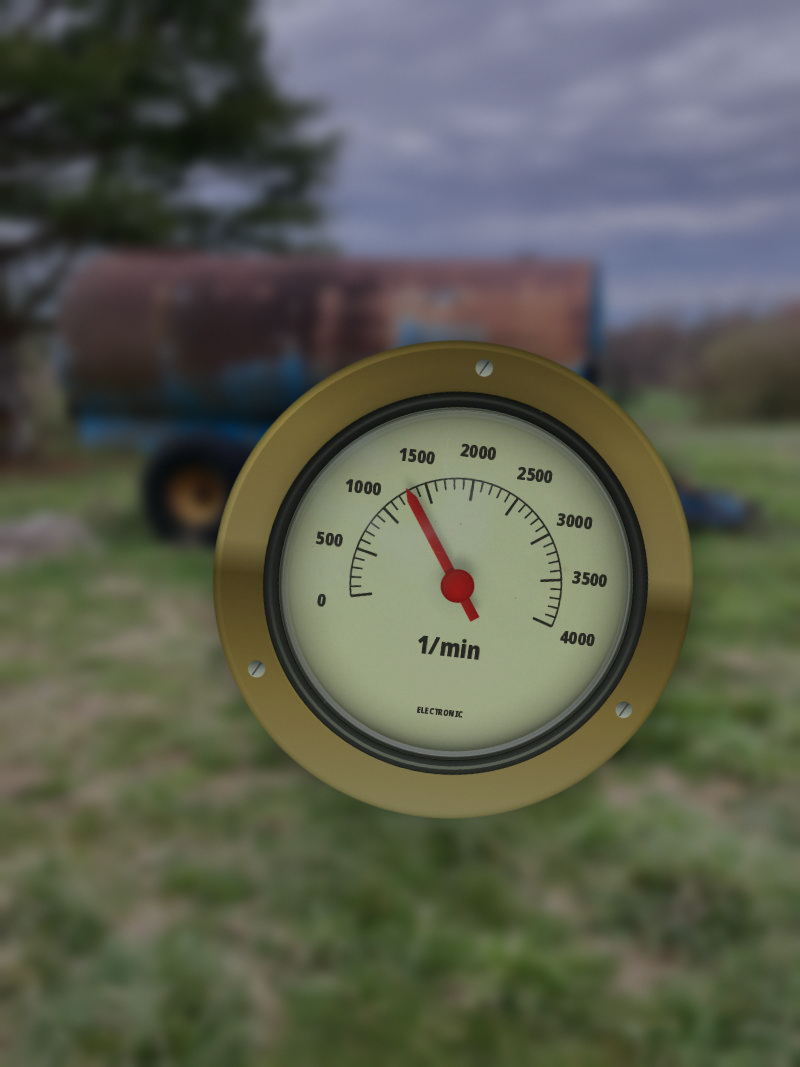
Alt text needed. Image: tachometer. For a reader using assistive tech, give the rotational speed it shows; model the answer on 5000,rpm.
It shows 1300,rpm
